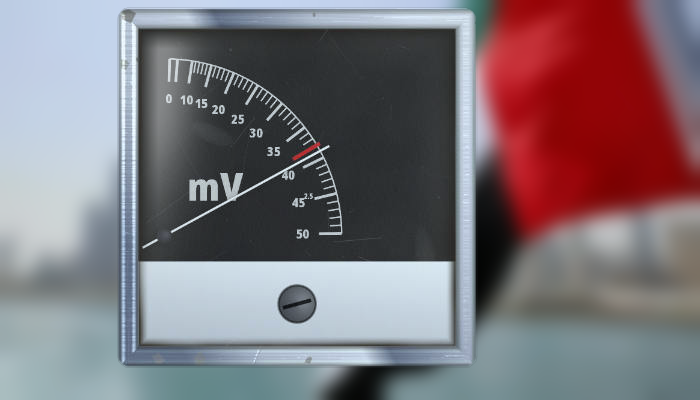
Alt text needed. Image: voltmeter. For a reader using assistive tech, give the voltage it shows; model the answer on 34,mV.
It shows 39,mV
